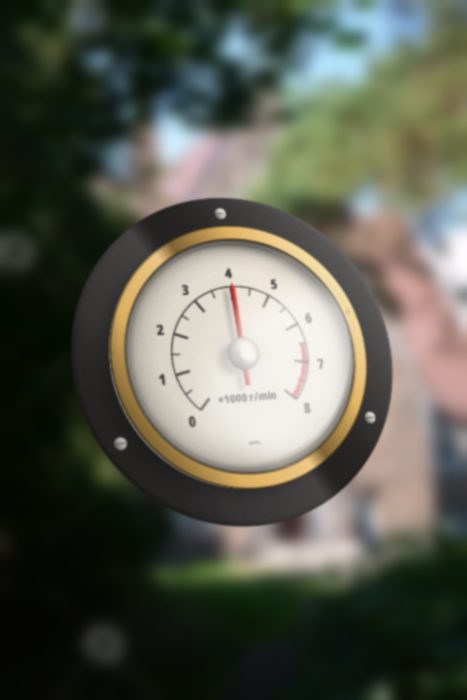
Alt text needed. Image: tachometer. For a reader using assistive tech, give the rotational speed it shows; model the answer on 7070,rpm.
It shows 4000,rpm
